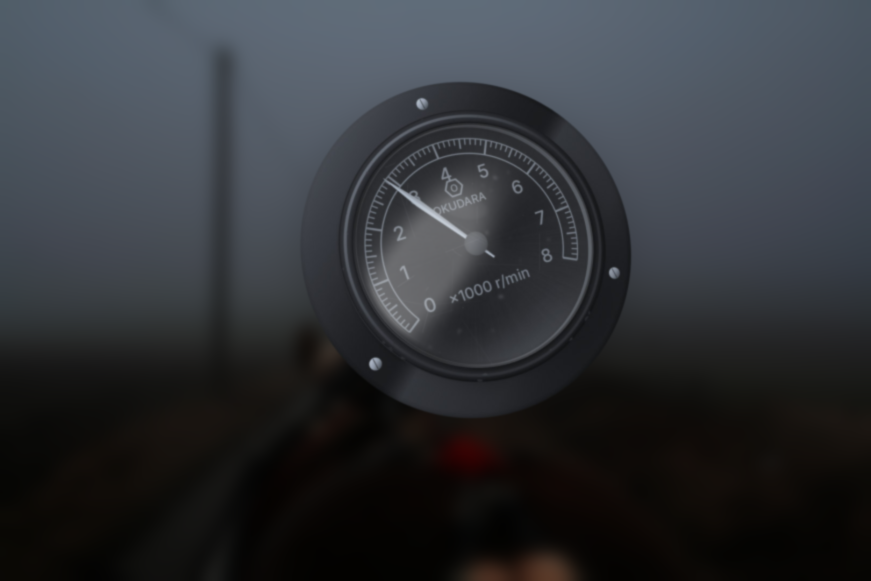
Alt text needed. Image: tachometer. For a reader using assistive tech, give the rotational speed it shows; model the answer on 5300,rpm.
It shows 2900,rpm
